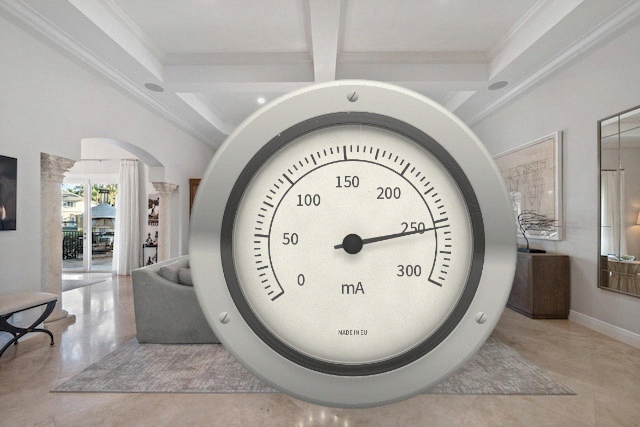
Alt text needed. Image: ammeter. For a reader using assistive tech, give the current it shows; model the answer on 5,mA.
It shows 255,mA
